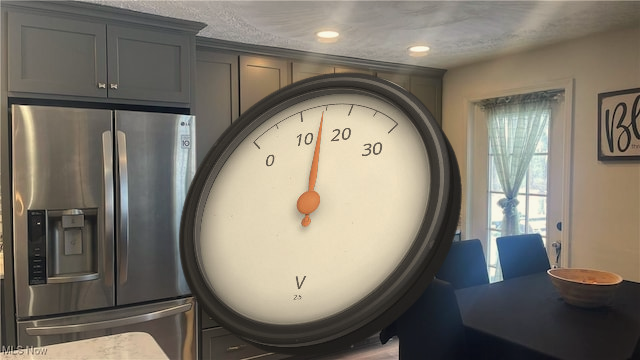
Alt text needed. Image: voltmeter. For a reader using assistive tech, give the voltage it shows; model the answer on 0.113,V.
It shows 15,V
